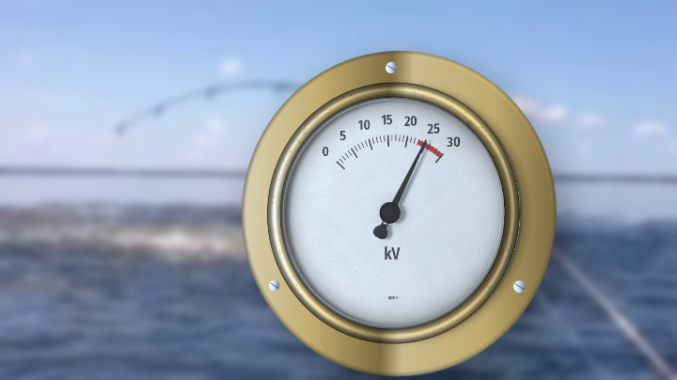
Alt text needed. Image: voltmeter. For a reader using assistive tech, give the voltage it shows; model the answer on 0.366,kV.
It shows 25,kV
